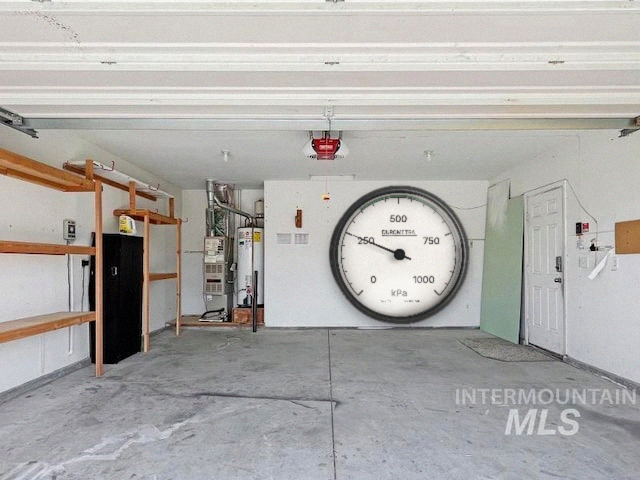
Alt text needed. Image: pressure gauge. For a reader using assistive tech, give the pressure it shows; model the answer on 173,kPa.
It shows 250,kPa
